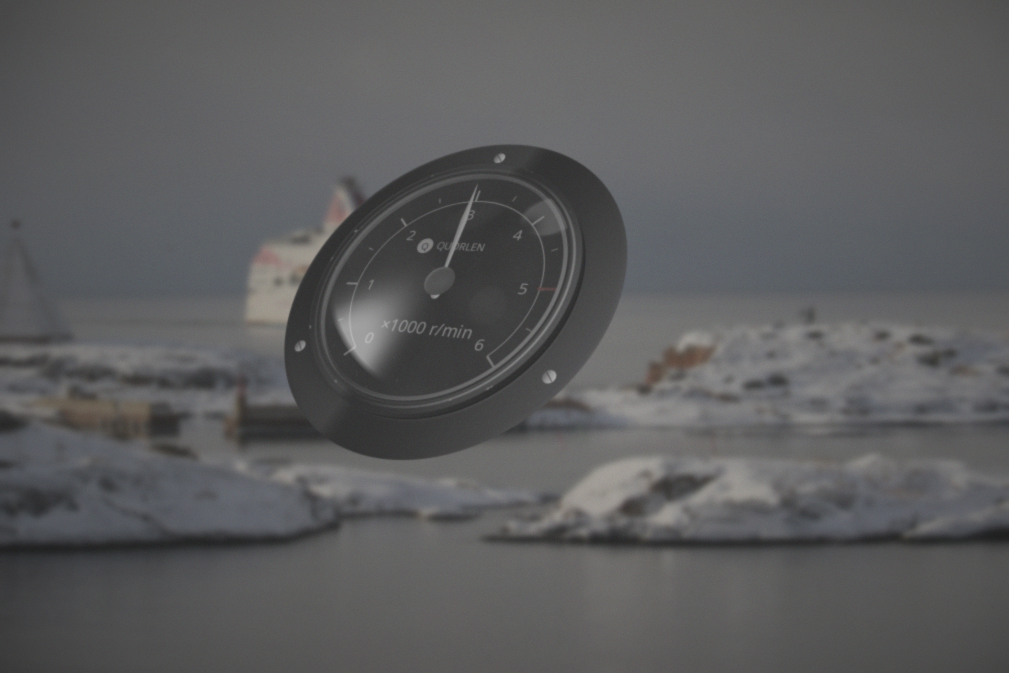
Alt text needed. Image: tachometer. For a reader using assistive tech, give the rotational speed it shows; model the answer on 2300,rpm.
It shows 3000,rpm
